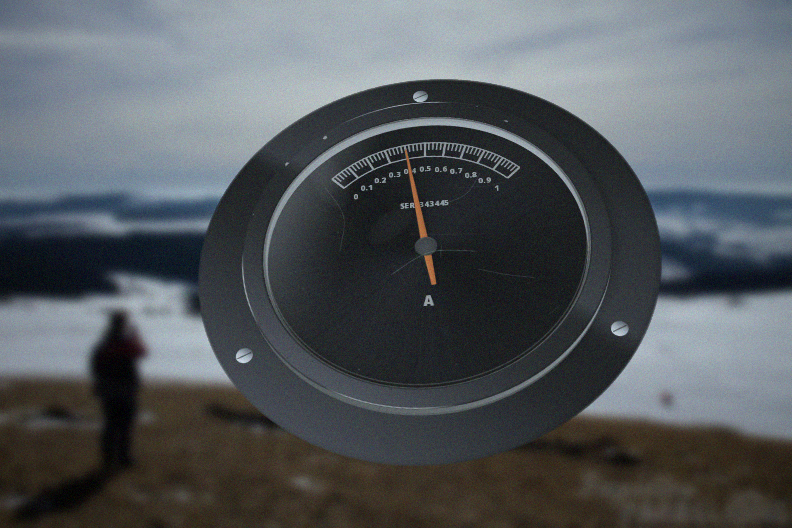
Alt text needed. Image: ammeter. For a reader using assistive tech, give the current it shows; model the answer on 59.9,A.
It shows 0.4,A
